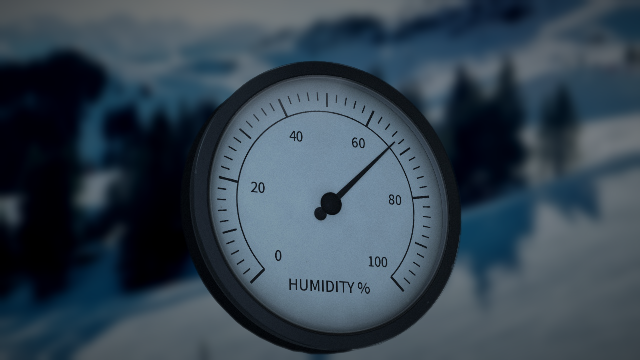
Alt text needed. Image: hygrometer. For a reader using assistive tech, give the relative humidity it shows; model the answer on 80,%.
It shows 67,%
